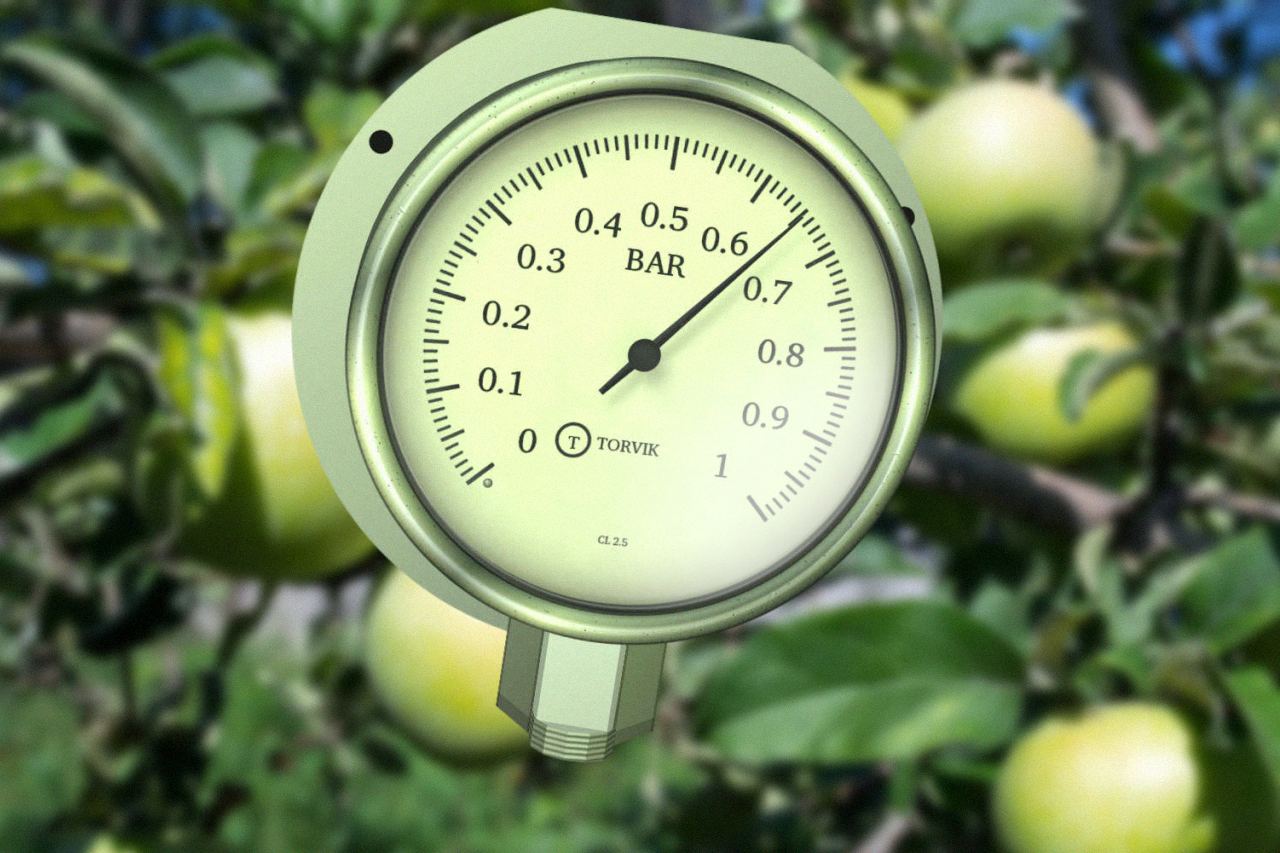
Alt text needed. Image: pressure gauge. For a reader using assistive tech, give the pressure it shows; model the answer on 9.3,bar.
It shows 0.65,bar
